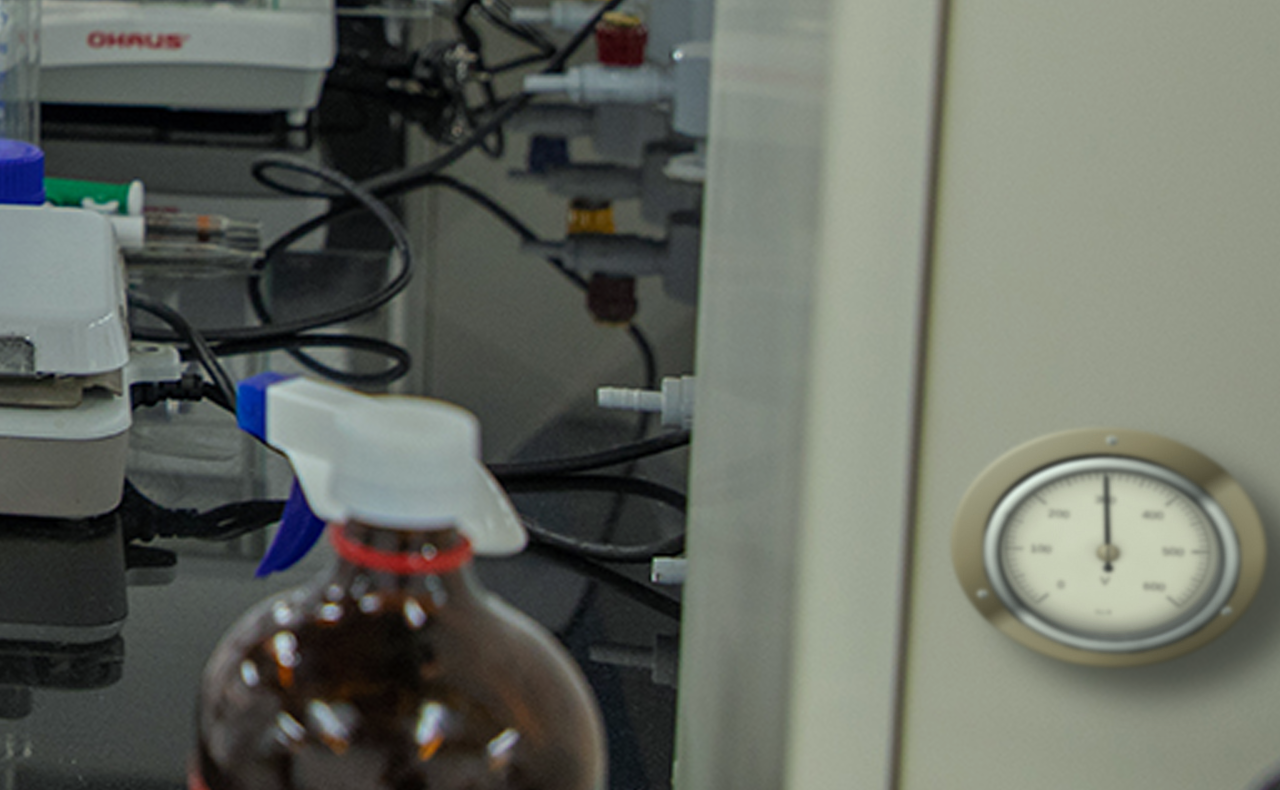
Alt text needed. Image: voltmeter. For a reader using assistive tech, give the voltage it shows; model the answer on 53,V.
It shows 300,V
